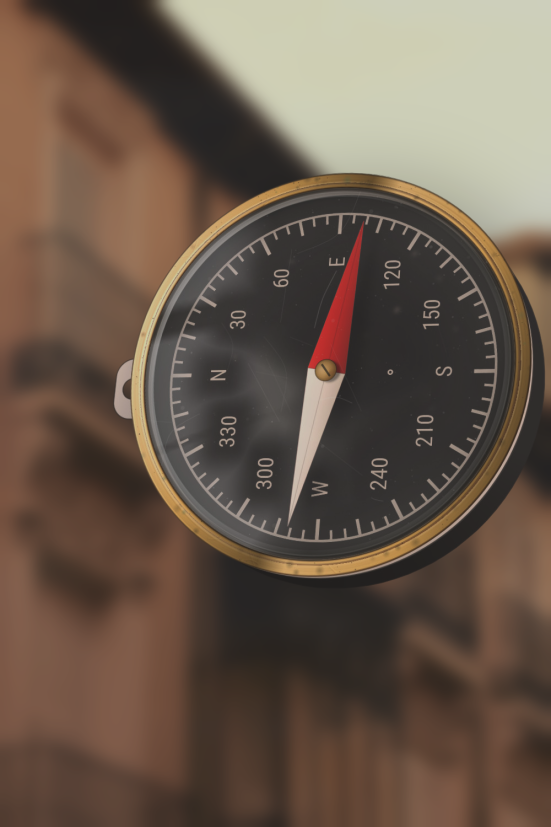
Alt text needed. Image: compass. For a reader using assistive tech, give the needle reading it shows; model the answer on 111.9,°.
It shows 100,°
